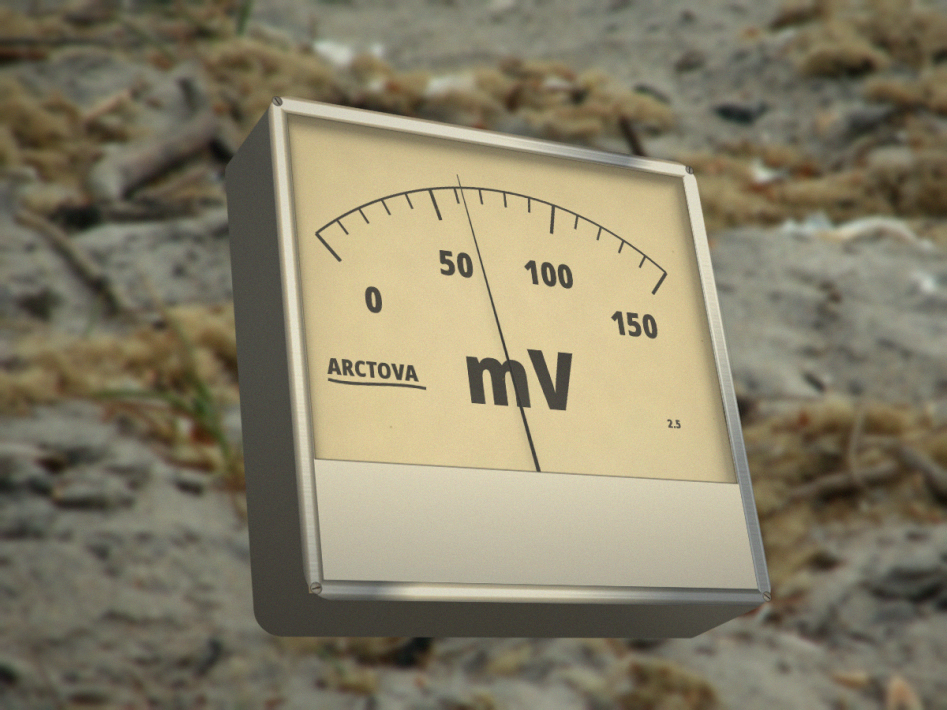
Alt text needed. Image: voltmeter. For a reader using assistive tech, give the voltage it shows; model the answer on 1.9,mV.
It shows 60,mV
